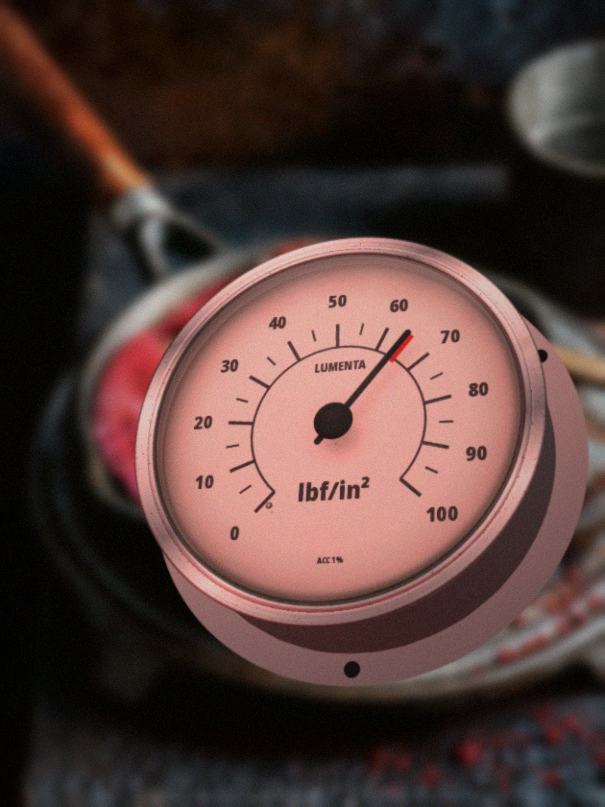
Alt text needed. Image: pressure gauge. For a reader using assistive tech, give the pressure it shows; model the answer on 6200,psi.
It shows 65,psi
